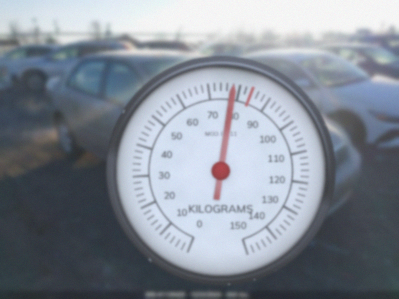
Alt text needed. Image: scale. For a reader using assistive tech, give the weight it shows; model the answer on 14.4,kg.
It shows 78,kg
